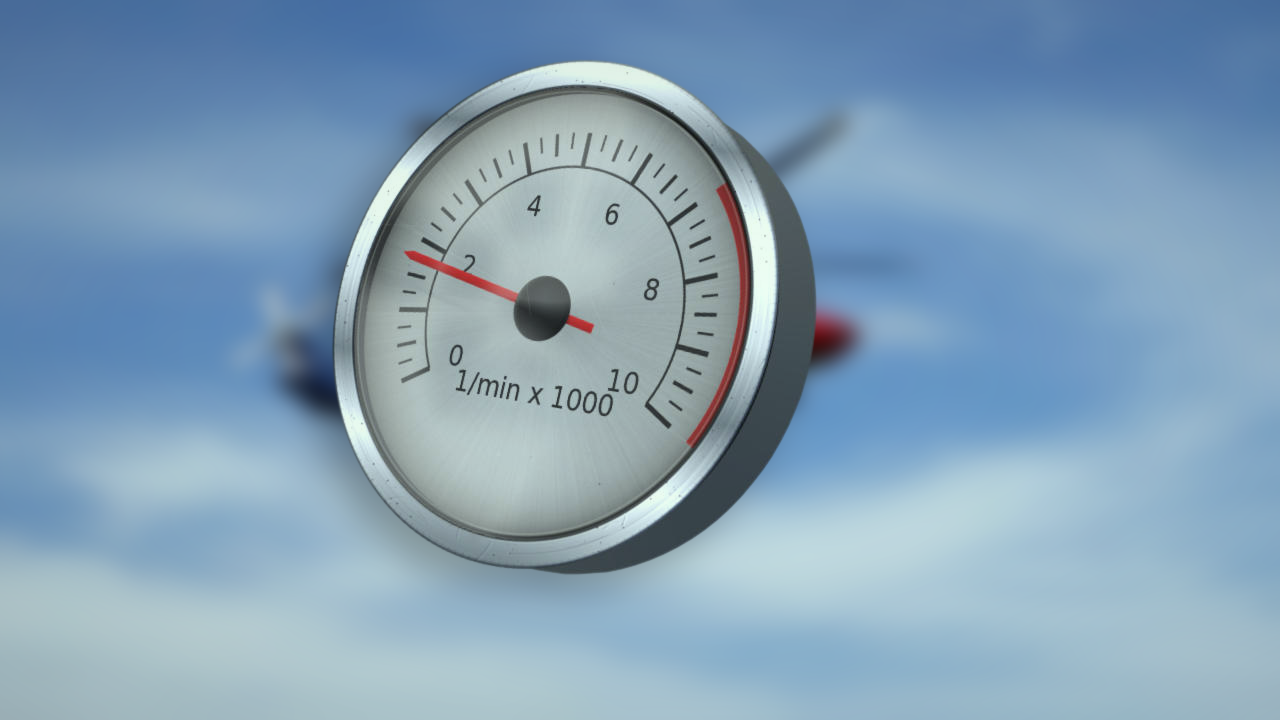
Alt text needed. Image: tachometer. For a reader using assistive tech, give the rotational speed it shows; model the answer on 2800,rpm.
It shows 1750,rpm
